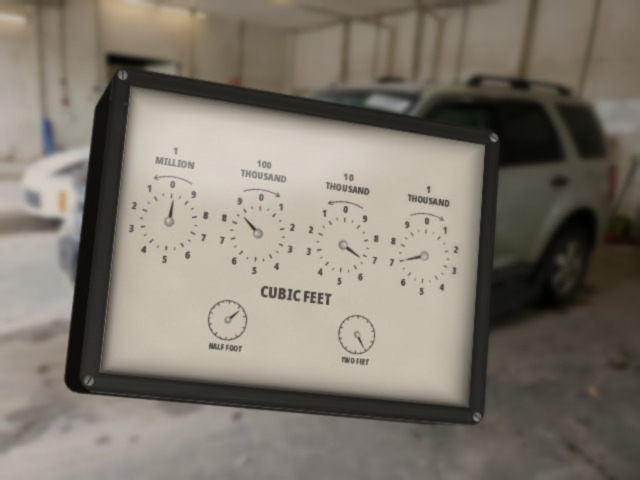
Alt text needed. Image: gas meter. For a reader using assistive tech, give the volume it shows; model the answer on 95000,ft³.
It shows 986700,ft³
